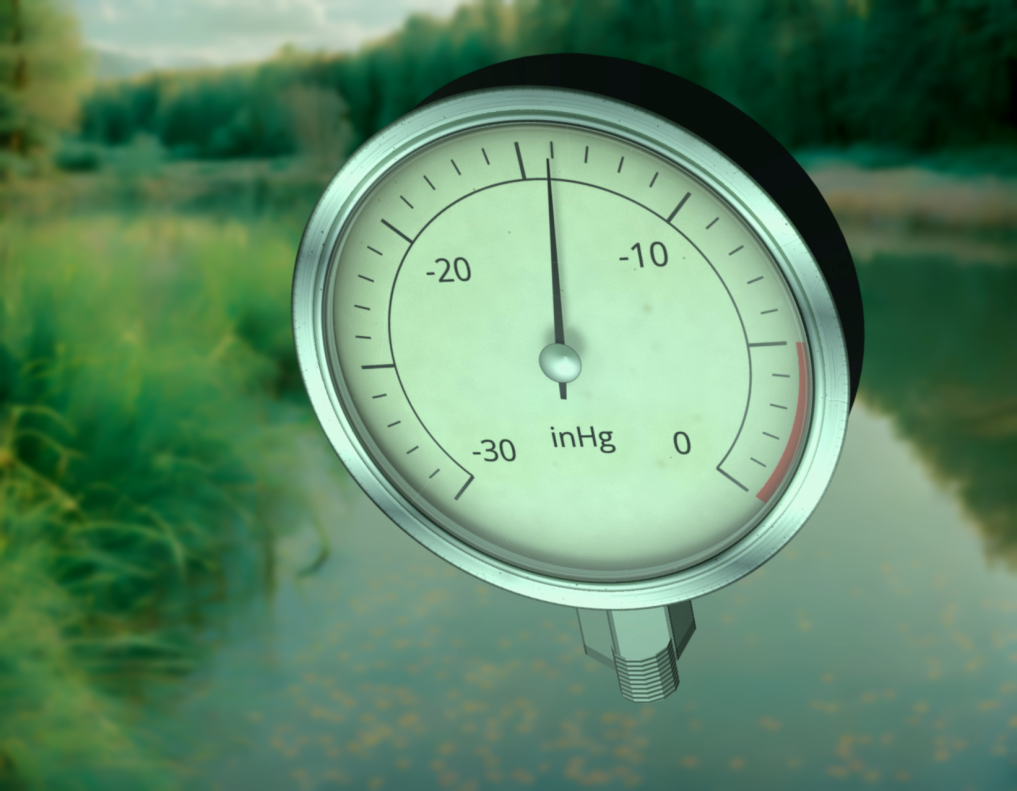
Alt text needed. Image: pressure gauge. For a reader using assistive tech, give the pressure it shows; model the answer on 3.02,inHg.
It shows -14,inHg
